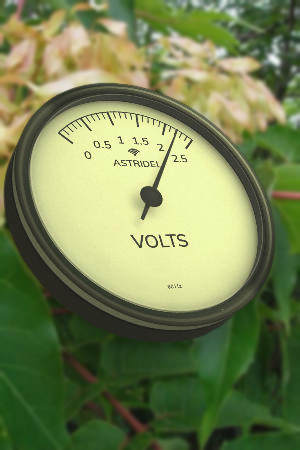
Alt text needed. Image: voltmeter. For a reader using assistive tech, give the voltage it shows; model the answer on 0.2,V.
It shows 2.2,V
